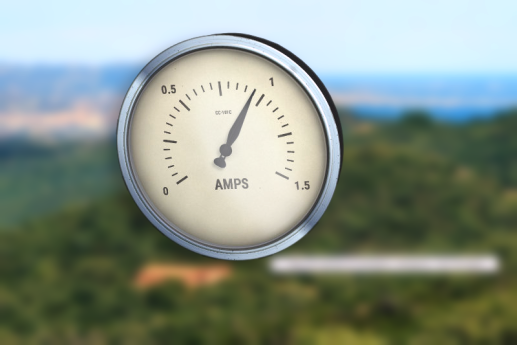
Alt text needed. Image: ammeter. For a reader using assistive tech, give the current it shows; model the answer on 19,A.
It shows 0.95,A
